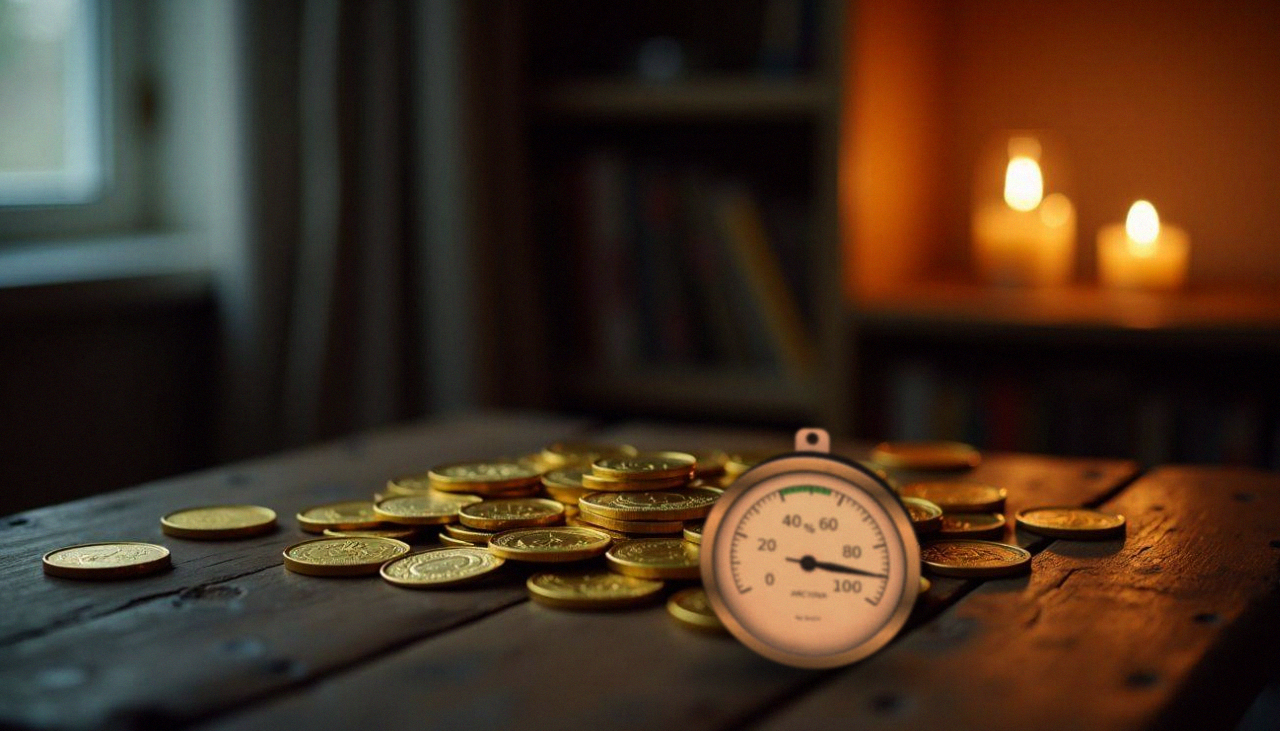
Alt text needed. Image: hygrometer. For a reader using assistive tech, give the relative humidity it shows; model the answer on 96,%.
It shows 90,%
